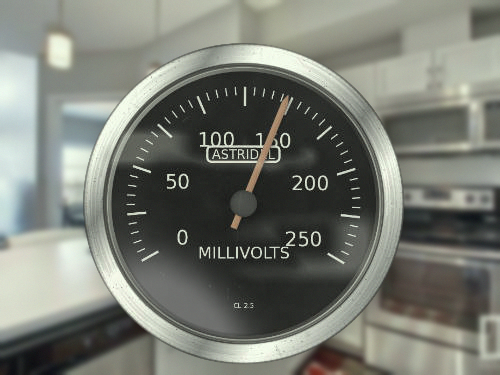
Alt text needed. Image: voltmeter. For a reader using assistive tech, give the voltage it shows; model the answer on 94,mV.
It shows 147.5,mV
